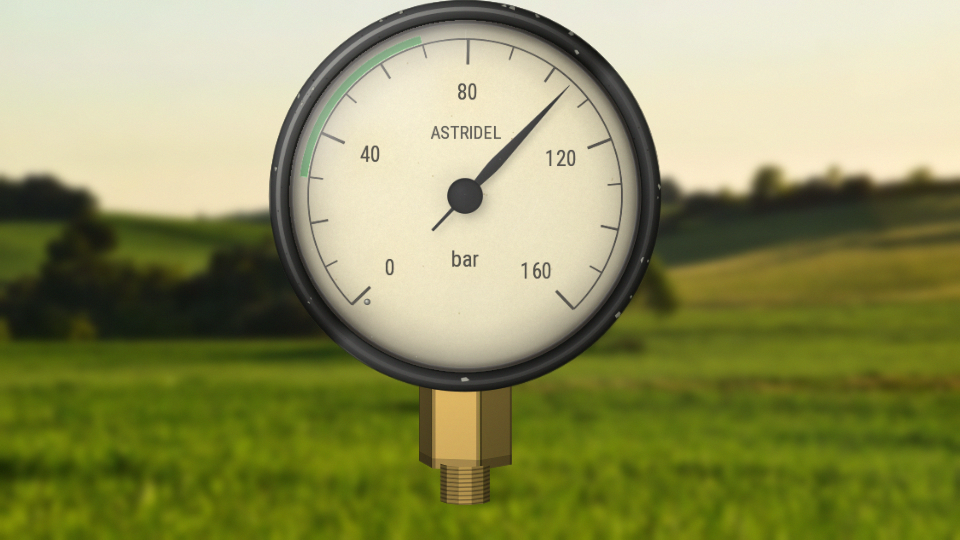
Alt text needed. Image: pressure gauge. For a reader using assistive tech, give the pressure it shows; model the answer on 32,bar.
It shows 105,bar
